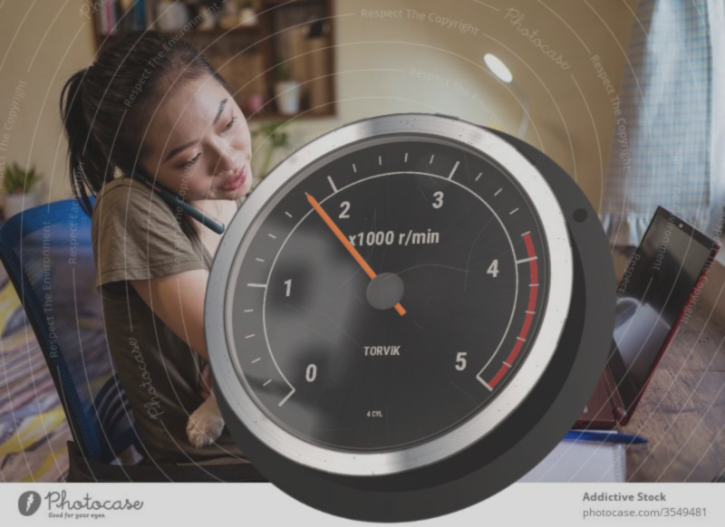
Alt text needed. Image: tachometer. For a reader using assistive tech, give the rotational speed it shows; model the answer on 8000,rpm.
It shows 1800,rpm
